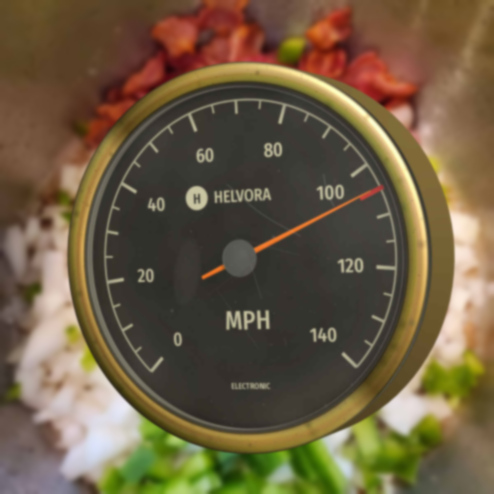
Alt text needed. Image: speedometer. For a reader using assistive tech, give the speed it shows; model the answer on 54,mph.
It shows 105,mph
